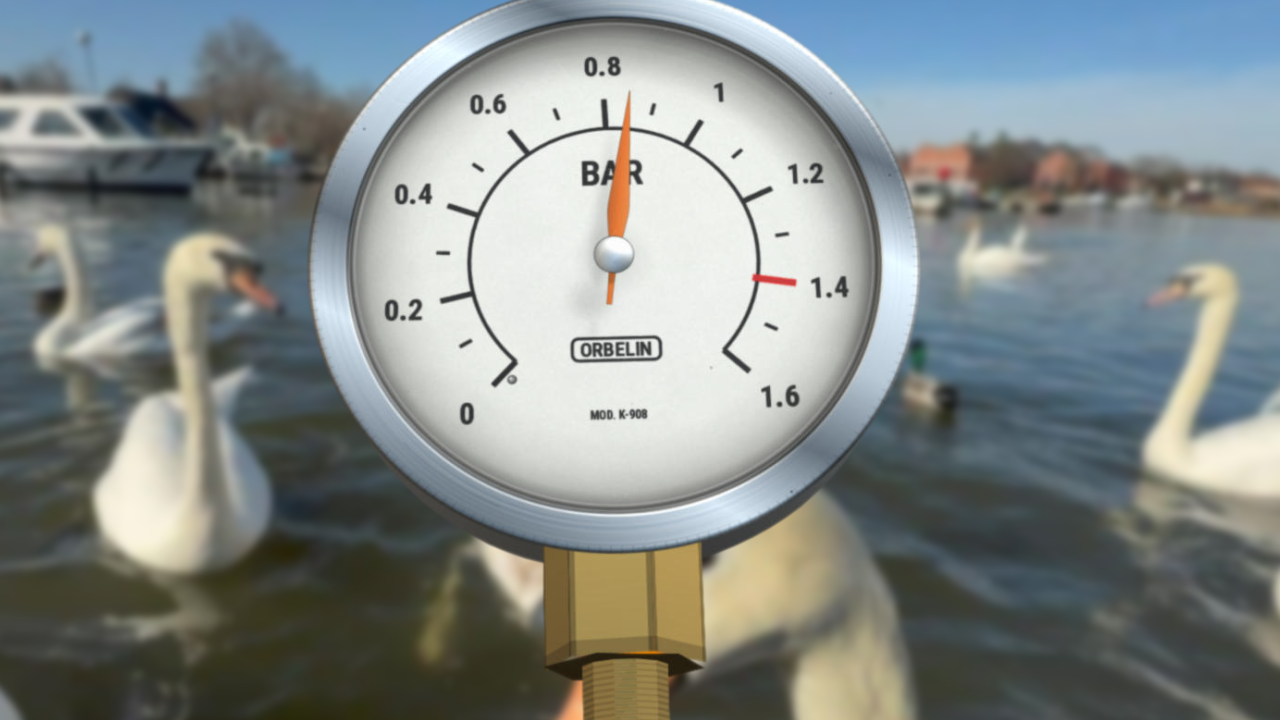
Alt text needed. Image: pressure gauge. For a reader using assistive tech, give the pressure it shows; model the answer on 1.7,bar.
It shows 0.85,bar
